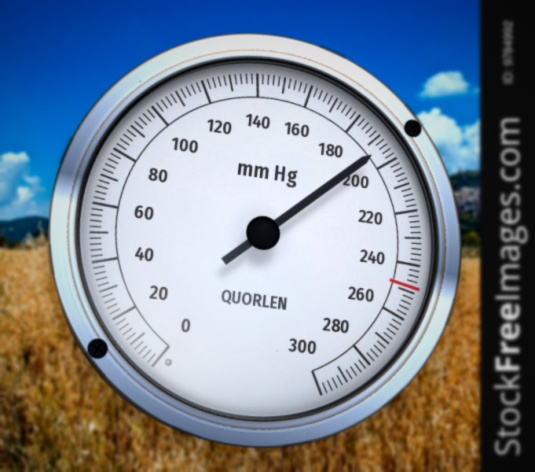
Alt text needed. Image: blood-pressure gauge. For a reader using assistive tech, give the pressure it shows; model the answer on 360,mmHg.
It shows 194,mmHg
